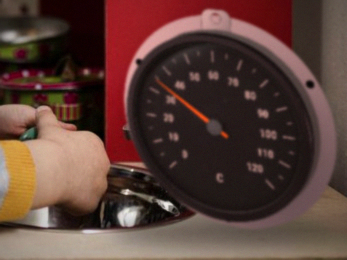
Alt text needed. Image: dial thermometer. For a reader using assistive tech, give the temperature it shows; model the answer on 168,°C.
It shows 35,°C
